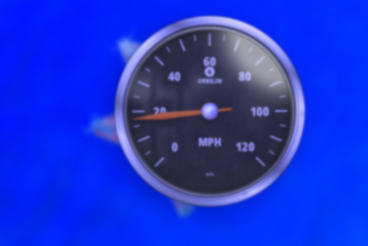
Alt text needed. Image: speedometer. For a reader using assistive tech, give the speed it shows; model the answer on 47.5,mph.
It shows 17.5,mph
